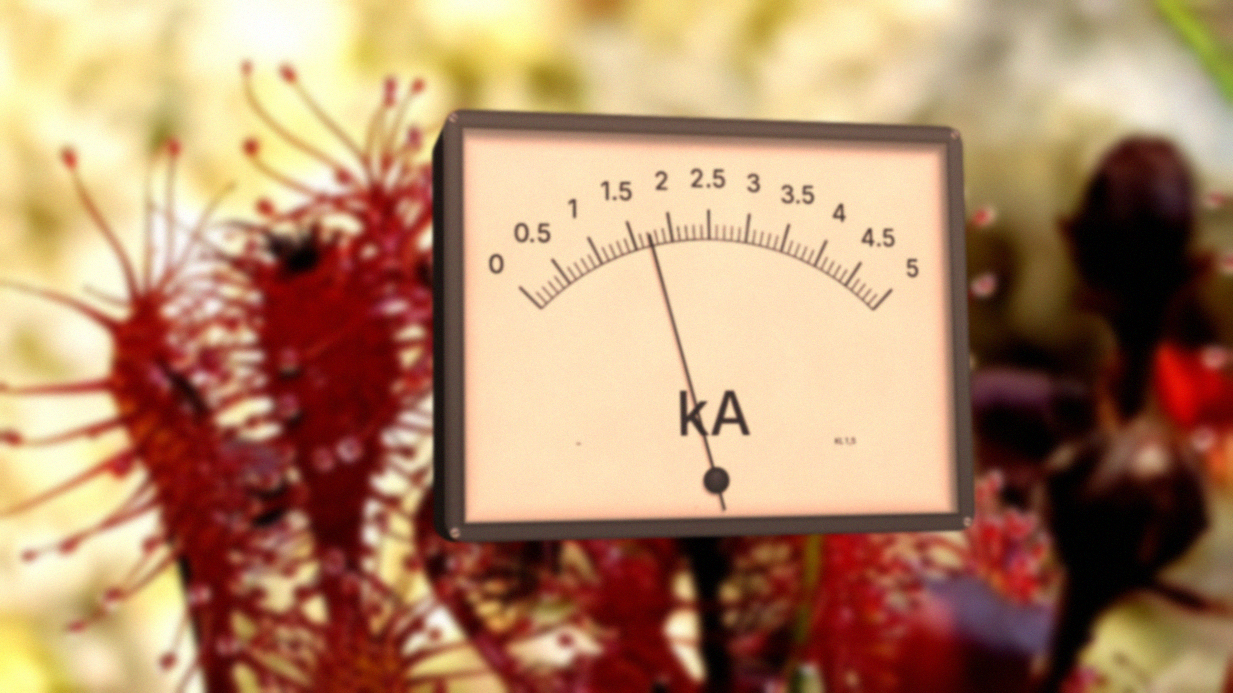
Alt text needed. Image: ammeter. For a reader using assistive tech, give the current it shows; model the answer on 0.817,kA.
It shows 1.7,kA
